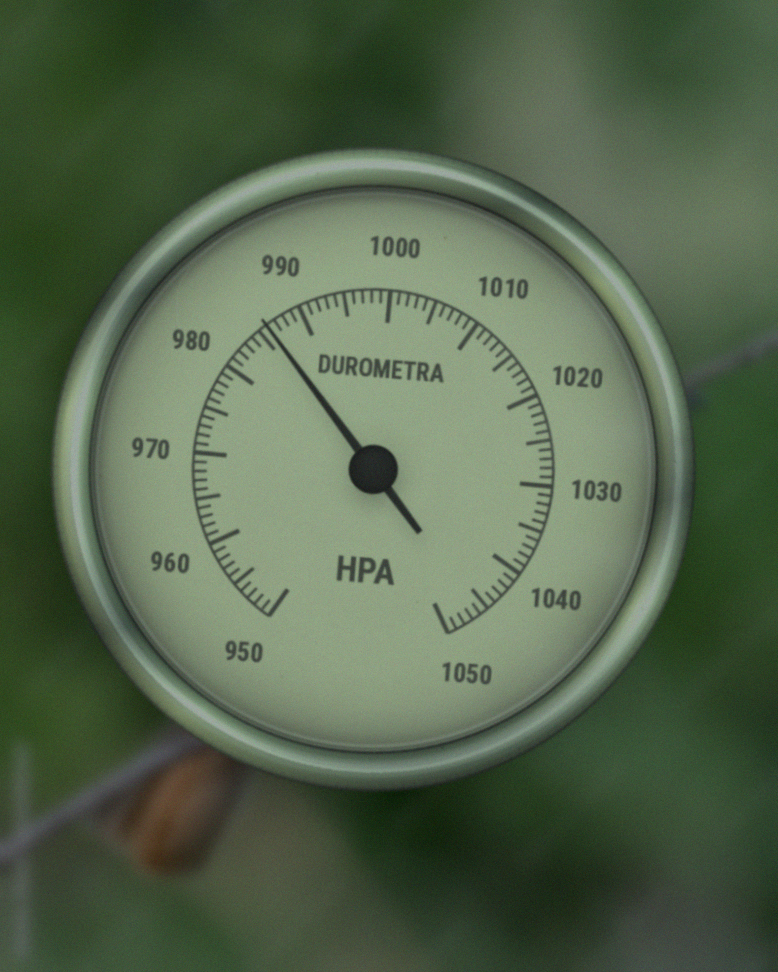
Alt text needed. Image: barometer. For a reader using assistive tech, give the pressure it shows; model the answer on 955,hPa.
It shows 986,hPa
